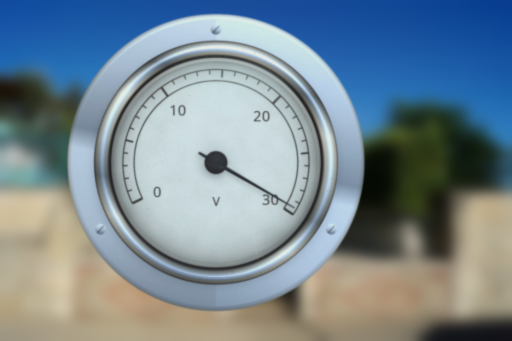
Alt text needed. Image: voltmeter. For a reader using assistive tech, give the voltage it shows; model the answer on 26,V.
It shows 29.5,V
